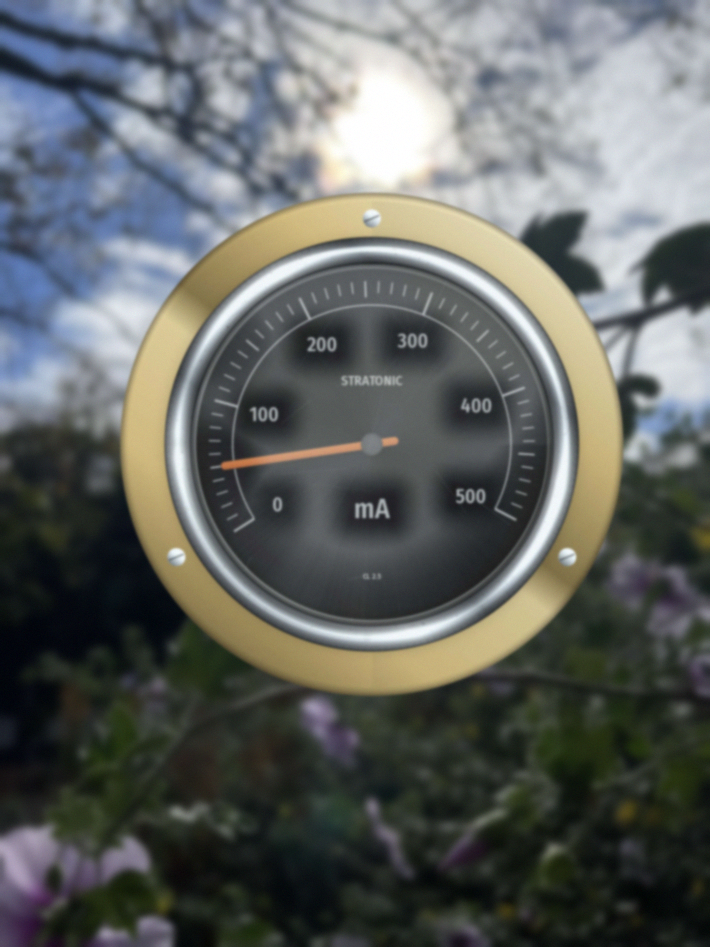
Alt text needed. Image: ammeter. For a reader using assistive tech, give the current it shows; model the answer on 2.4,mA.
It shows 50,mA
